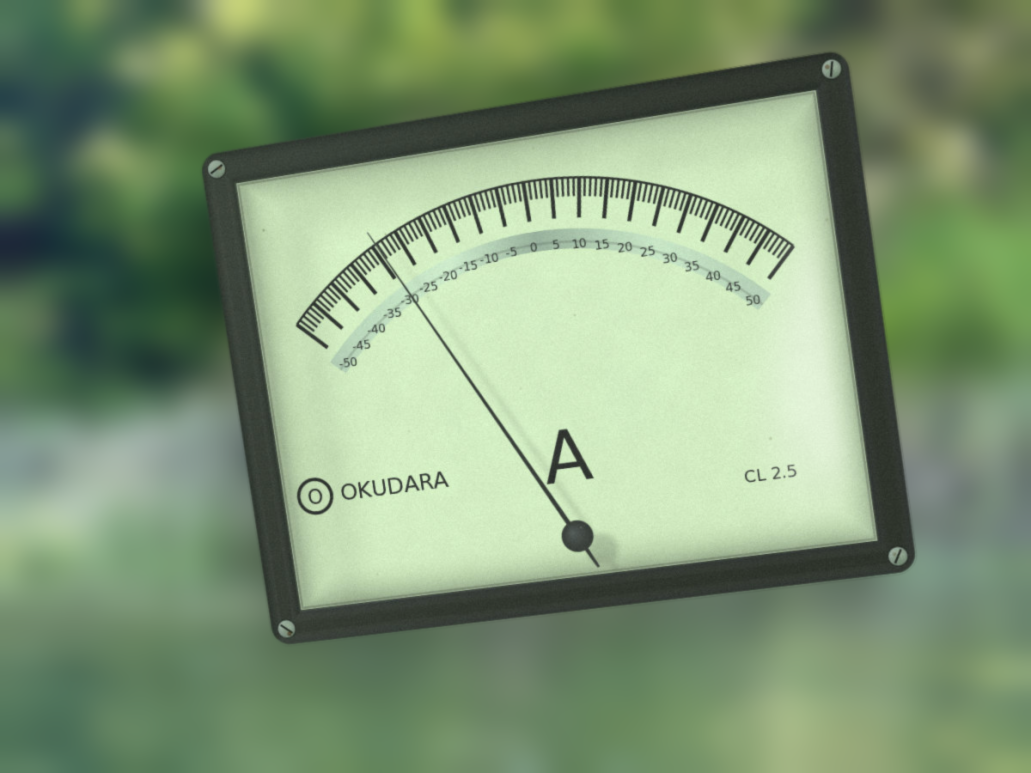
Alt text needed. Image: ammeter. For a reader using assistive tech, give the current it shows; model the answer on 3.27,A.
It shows -29,A
